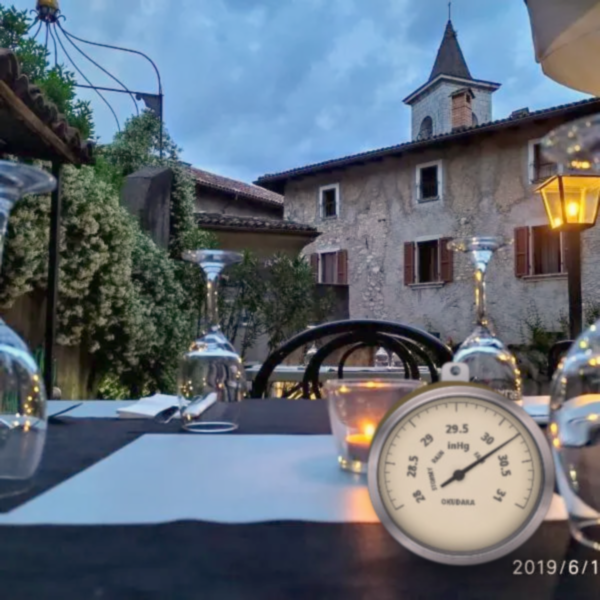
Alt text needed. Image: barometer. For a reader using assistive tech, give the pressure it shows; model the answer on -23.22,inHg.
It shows 30.2,inHg
